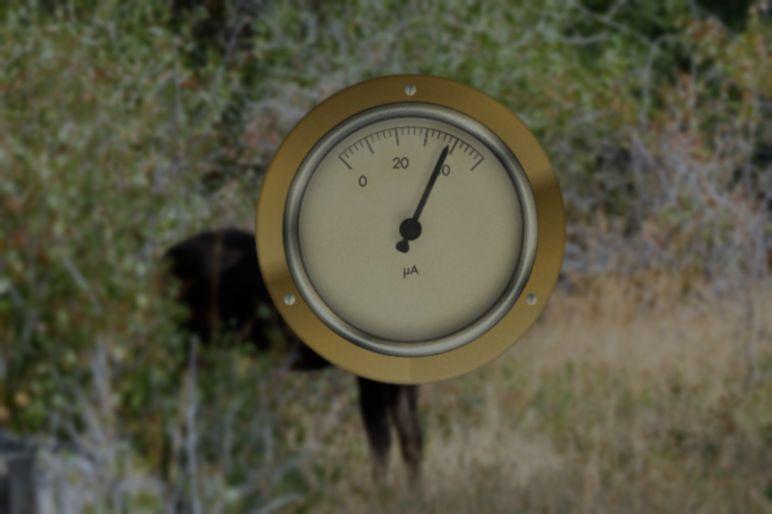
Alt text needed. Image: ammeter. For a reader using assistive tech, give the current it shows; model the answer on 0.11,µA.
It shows 38,µA
